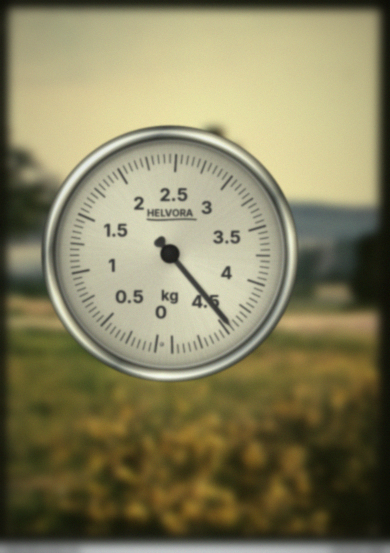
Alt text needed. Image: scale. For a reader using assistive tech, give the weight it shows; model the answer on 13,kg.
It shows 4.45,kg
